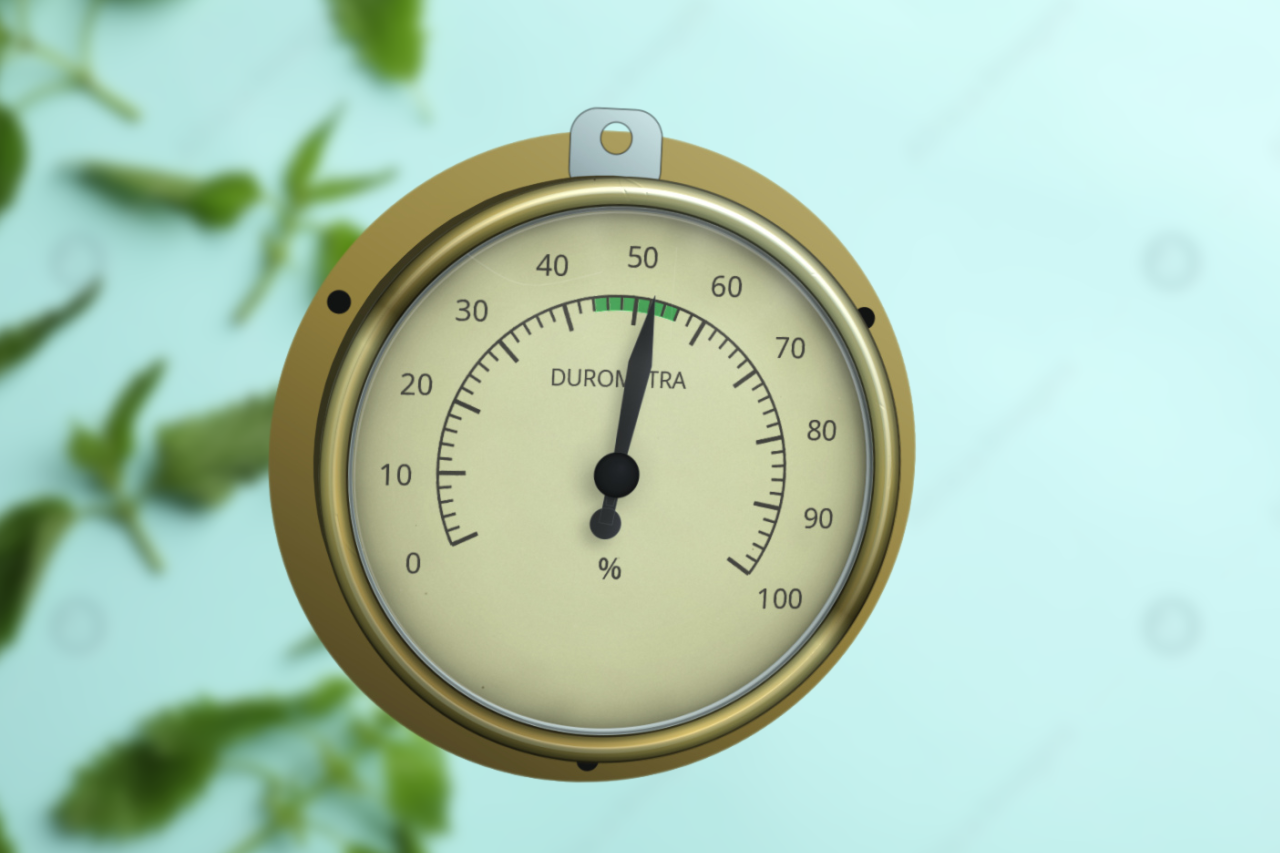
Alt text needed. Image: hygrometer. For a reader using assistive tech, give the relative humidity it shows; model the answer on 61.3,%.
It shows 52,%
